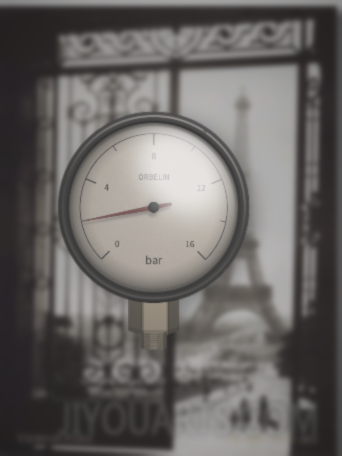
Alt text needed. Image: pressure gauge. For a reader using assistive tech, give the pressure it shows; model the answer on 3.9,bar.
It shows 2,bar
